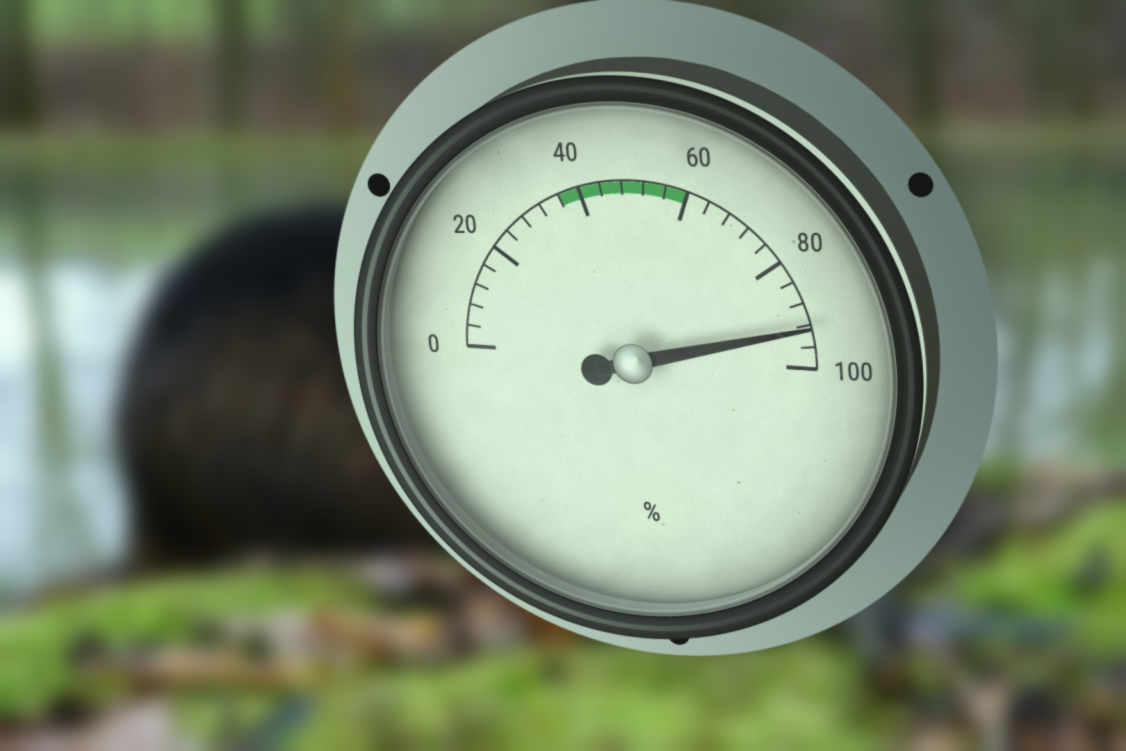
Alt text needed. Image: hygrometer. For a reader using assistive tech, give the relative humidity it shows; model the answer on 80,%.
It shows 92,%
